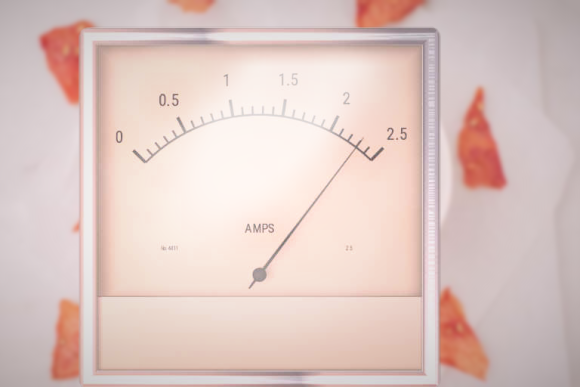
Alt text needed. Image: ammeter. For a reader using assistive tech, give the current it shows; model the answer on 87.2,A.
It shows 2.3,A
